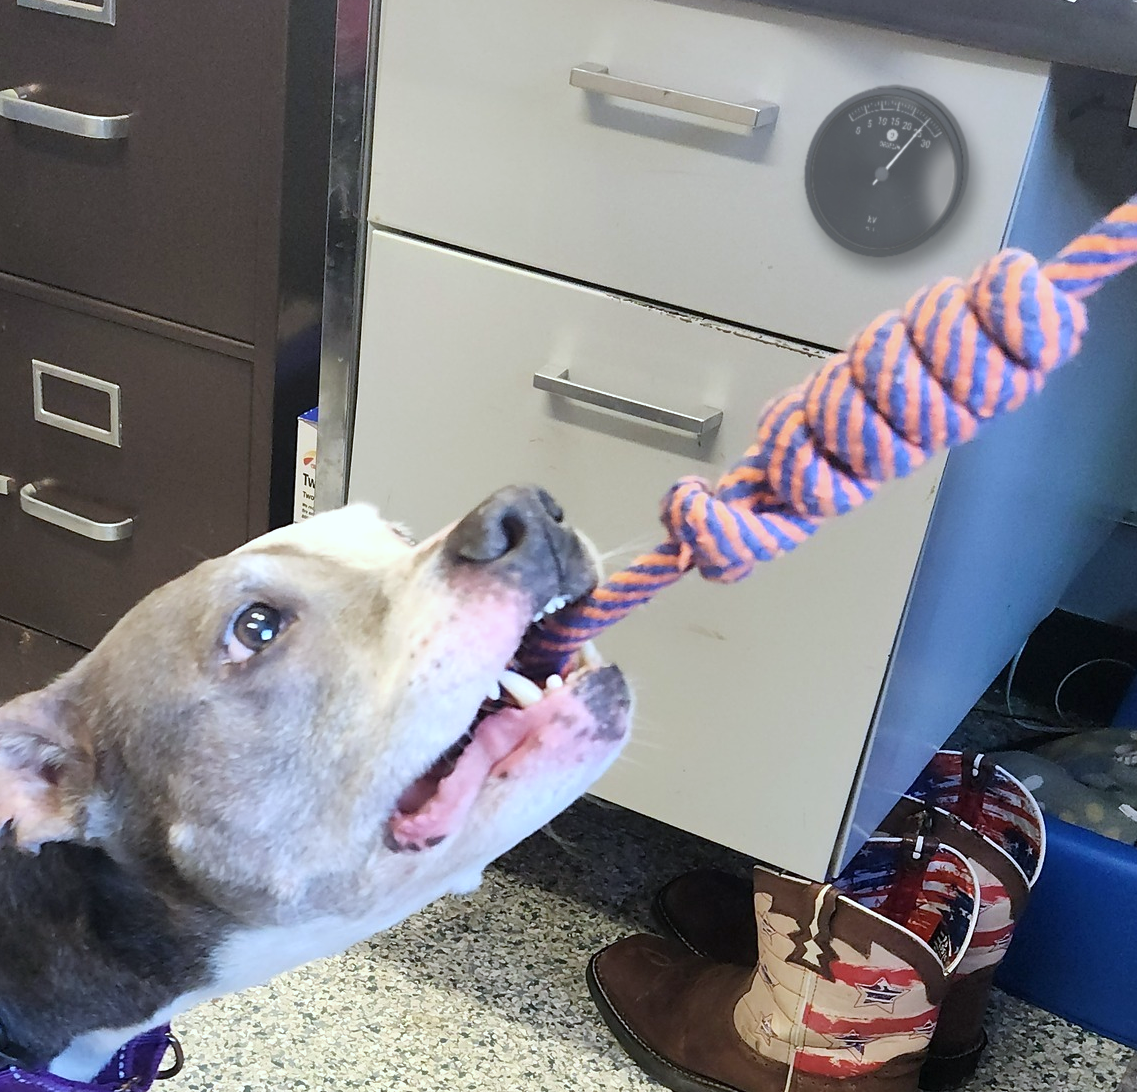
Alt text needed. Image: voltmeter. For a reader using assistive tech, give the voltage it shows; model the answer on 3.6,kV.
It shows 25,kV
